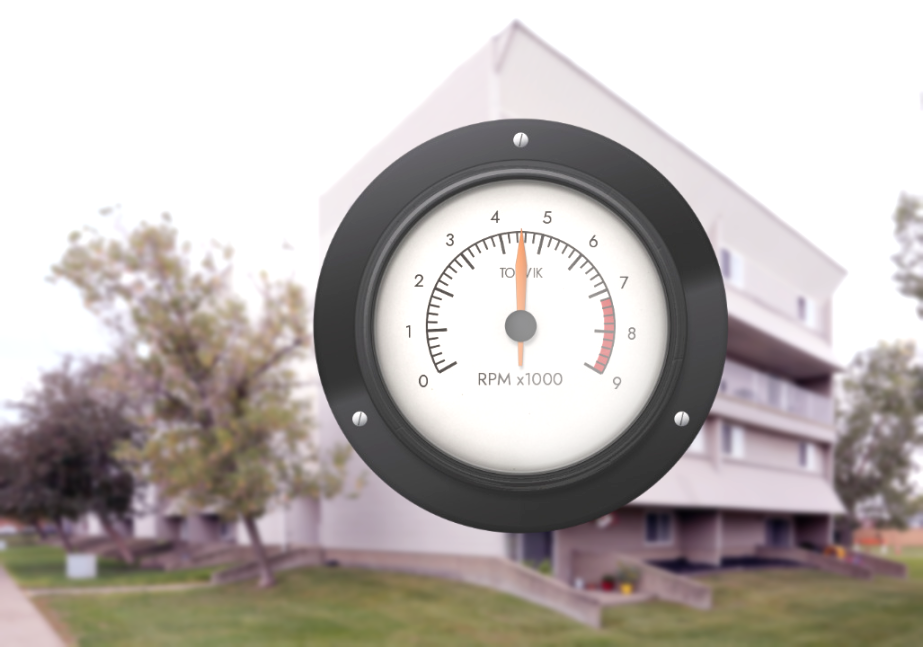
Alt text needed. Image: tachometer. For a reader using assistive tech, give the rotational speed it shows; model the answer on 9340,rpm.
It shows 4500,rpm
